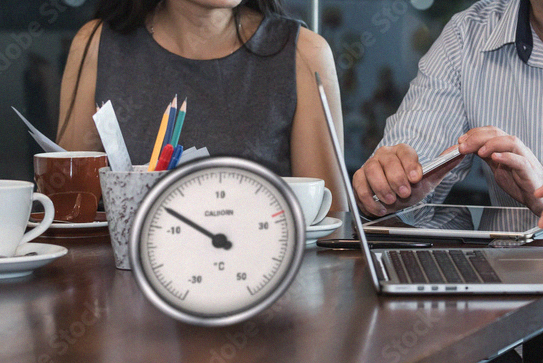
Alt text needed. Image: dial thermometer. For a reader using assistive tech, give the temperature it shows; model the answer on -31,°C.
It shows -5,°C
